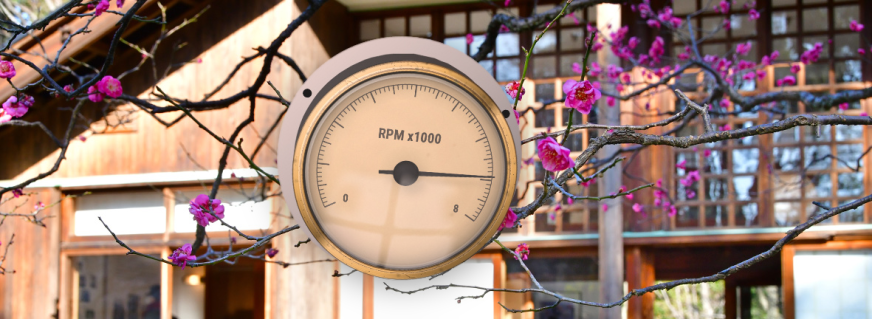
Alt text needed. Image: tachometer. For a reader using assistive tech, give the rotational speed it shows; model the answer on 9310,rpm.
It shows 6900,rpm
